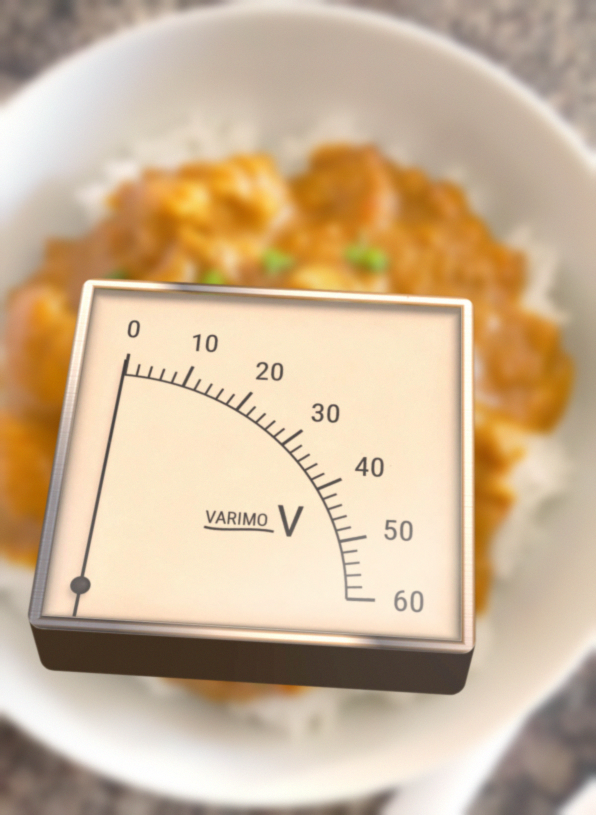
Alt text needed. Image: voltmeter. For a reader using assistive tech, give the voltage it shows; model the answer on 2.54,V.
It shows 0,V
